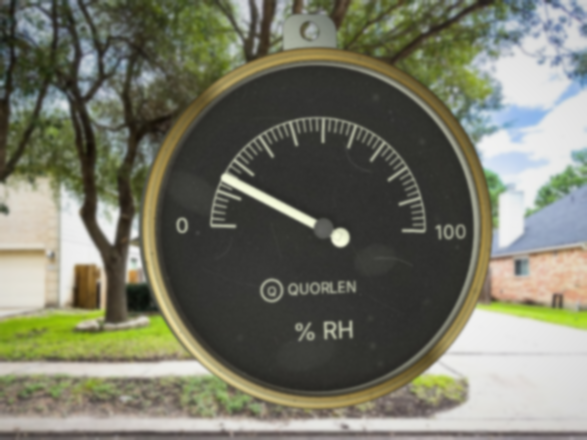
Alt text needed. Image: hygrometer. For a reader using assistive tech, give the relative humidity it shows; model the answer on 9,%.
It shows 14,%
